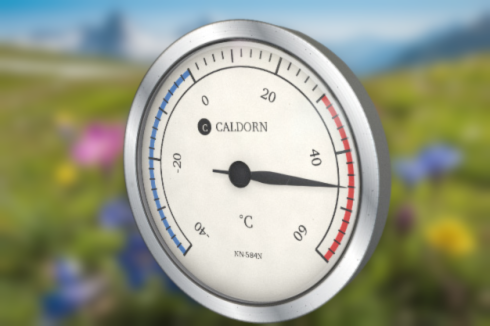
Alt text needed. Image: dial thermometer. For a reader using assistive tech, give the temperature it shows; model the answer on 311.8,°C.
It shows 46,°C
